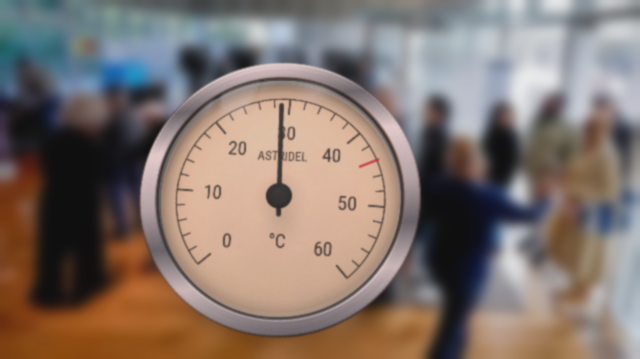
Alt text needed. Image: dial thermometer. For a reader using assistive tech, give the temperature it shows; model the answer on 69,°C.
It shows 29,°C
